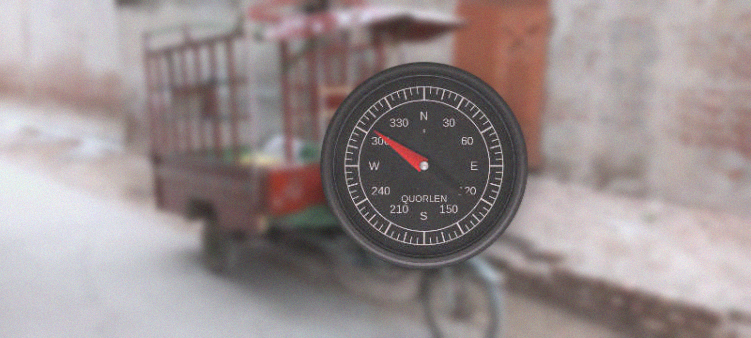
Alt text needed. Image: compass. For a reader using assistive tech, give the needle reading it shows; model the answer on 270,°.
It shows 305,°
